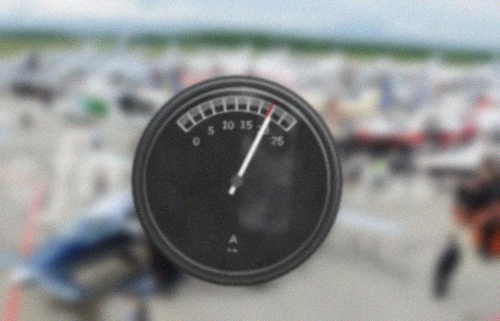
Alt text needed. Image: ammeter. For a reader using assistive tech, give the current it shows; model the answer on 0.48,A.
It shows 20,A
